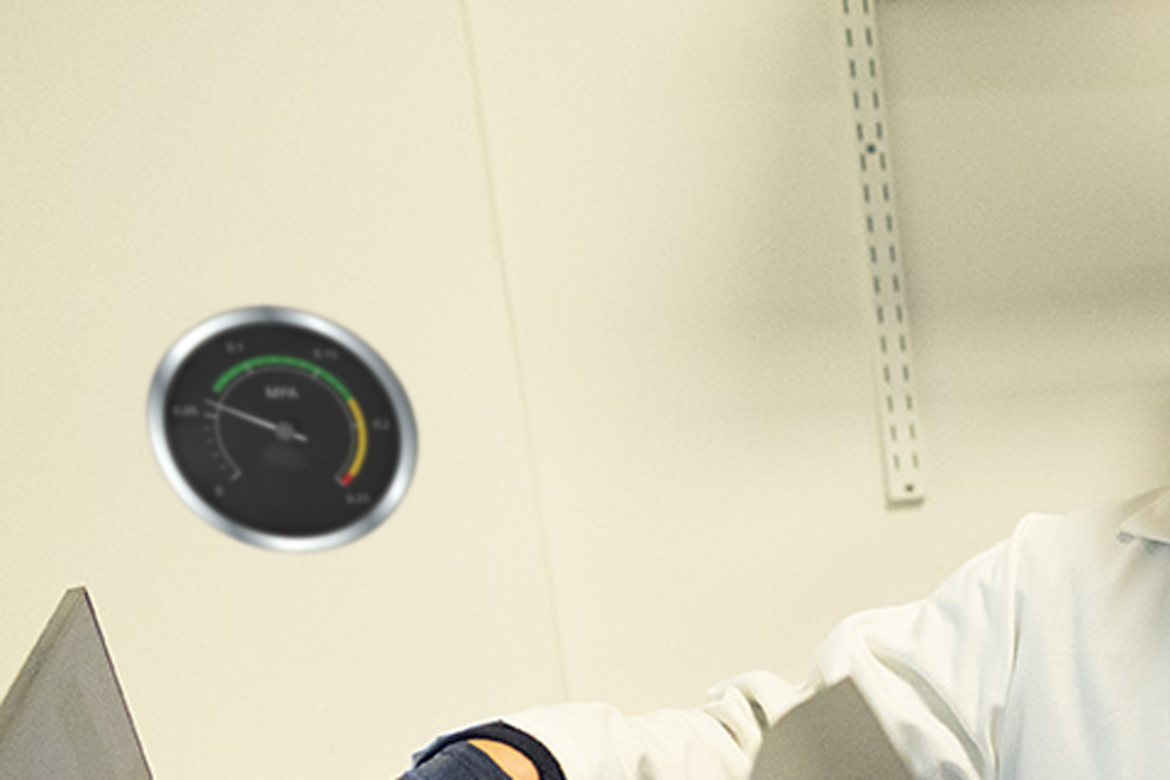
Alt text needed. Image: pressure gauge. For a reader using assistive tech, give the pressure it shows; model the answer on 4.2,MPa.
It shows 0.06,MPa
